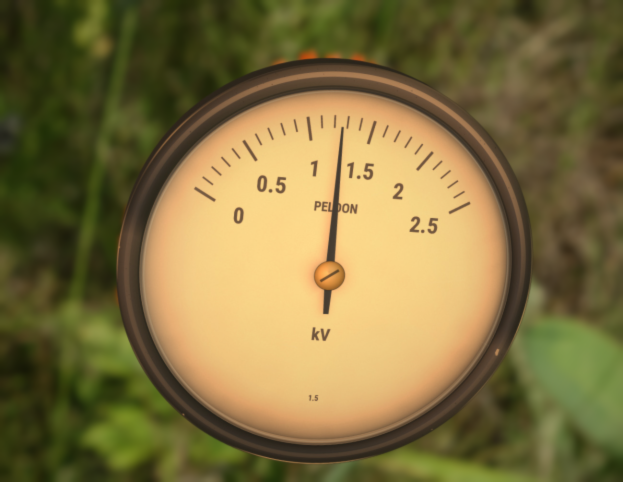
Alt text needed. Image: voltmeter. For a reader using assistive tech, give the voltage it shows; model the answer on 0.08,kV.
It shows 1.25,kV
